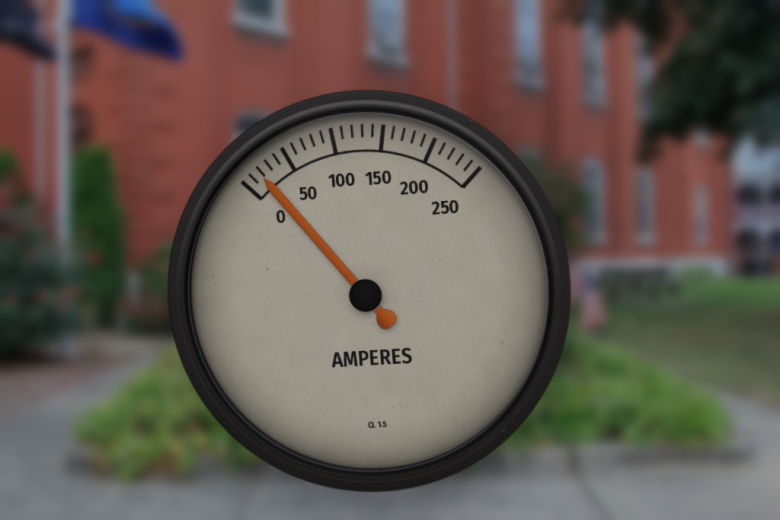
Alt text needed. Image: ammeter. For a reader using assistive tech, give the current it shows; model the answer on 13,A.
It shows 20,A
